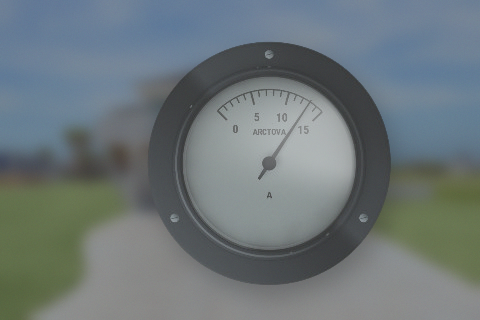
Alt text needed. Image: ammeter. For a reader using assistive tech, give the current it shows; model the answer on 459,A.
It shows 13,A
